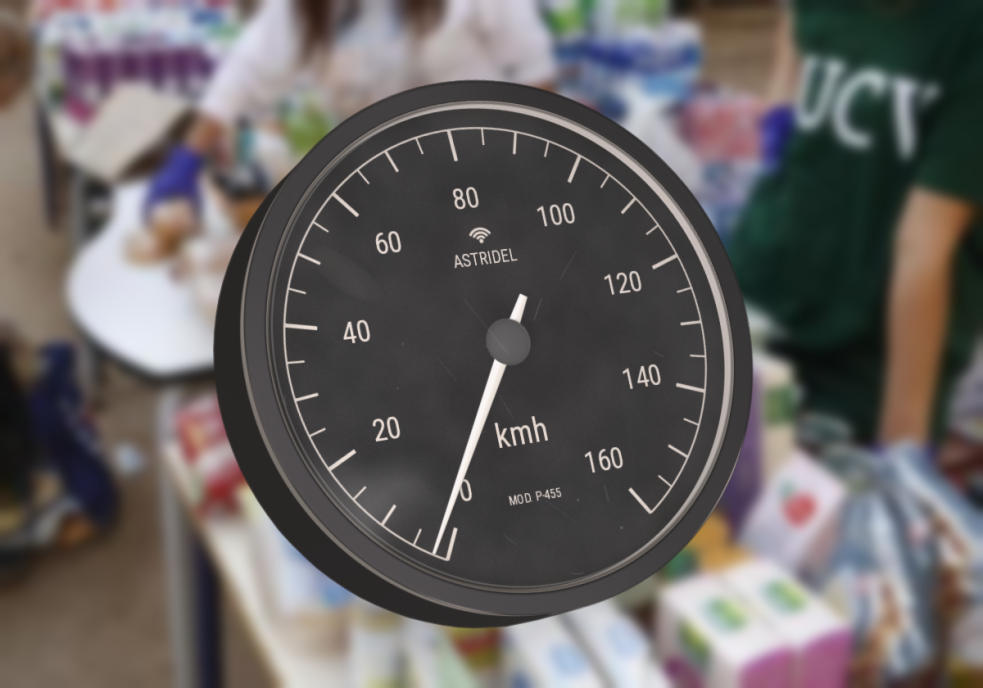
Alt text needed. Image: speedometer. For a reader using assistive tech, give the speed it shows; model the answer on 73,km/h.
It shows 2.5,km/h
